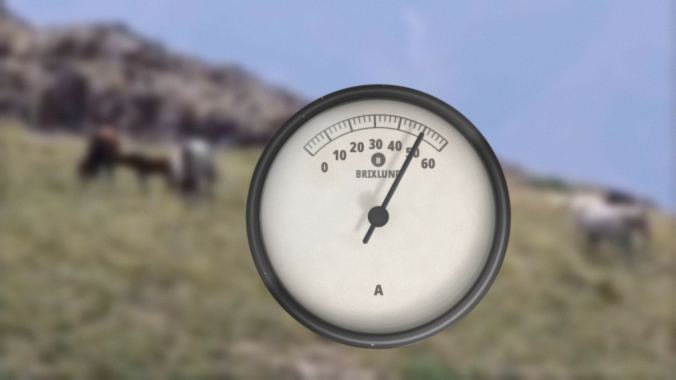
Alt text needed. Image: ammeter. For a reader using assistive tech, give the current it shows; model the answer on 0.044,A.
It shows 50,A
